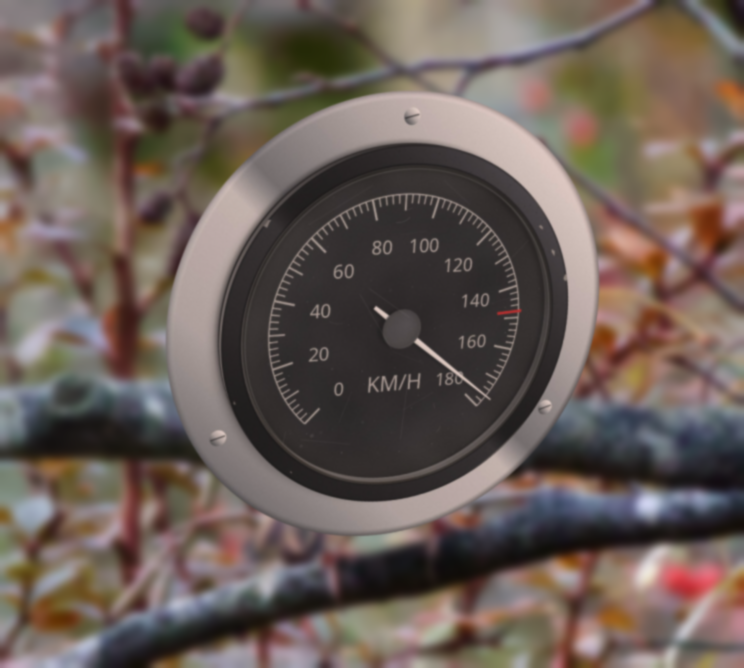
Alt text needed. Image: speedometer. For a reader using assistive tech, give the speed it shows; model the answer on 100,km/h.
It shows 176,km/h
